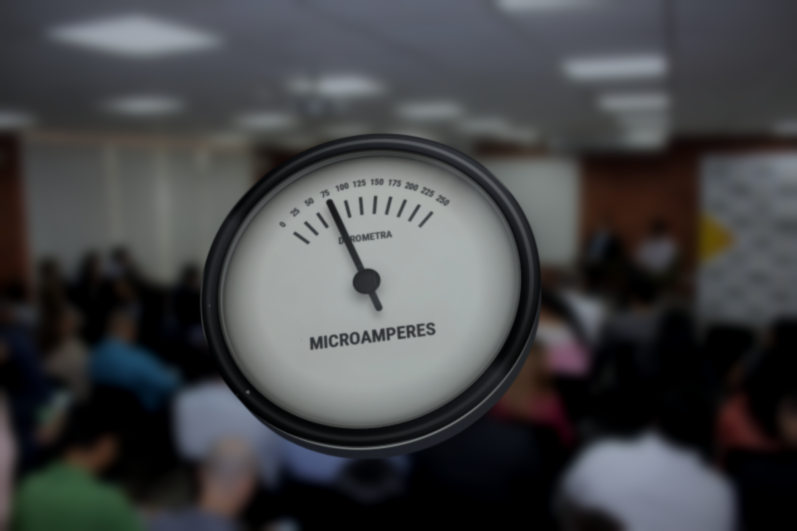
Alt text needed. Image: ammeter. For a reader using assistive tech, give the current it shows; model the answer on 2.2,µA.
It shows 75,µA
